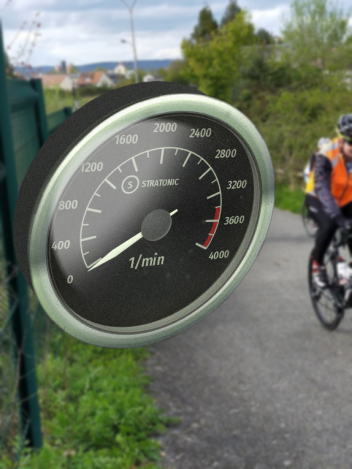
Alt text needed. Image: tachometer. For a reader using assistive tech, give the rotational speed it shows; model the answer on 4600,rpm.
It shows 0,rpm
